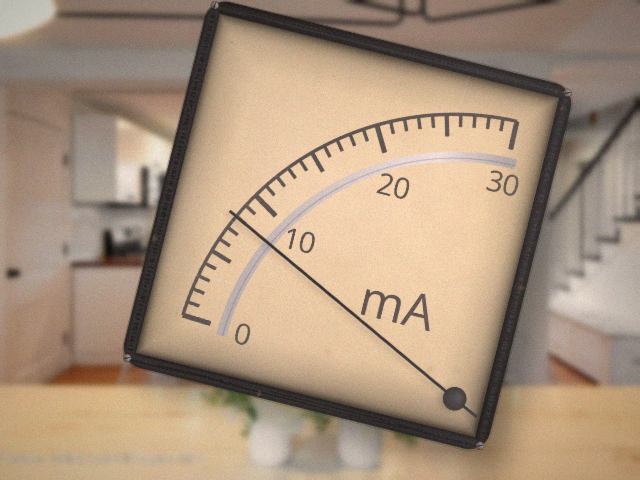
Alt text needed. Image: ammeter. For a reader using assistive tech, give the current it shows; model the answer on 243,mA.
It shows 8,mA
